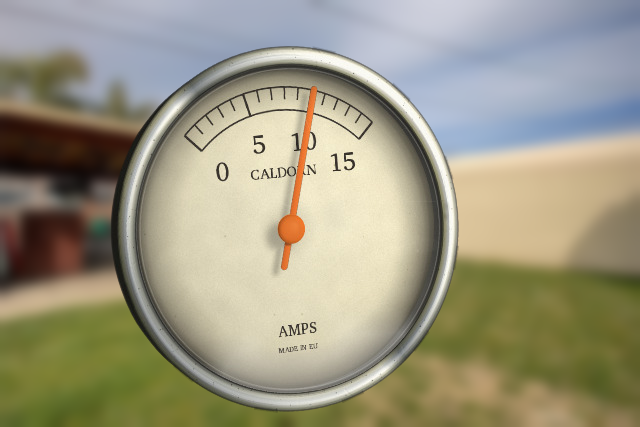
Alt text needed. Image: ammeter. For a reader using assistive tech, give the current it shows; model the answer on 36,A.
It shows 10,A
